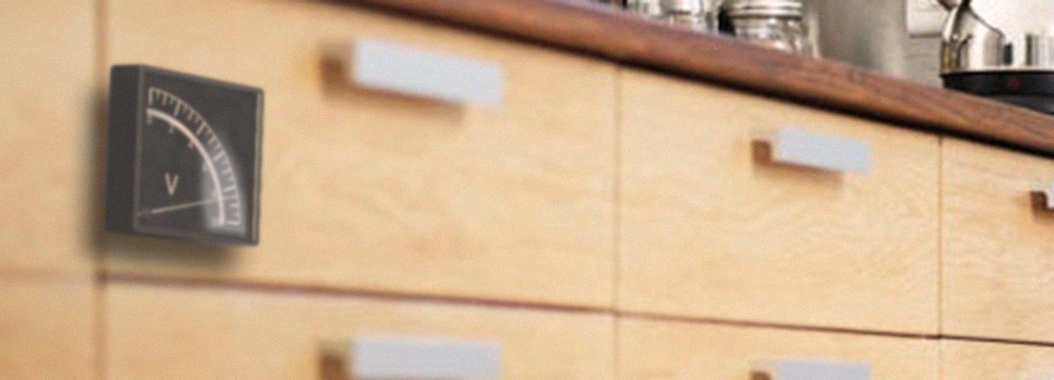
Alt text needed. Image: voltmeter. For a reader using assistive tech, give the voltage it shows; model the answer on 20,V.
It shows 8.5,V
